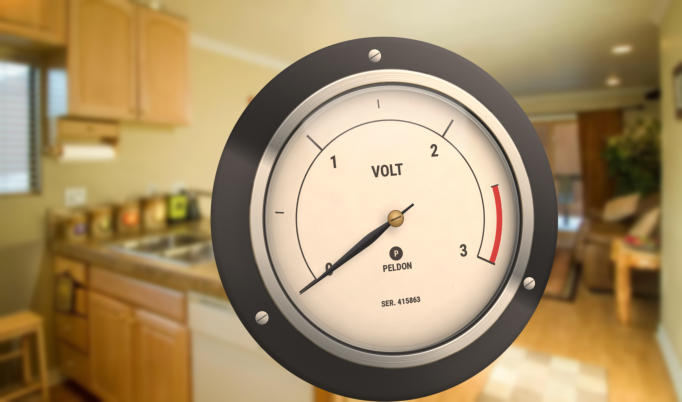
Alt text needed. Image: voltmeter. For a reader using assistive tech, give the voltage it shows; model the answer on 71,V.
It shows 0,V
